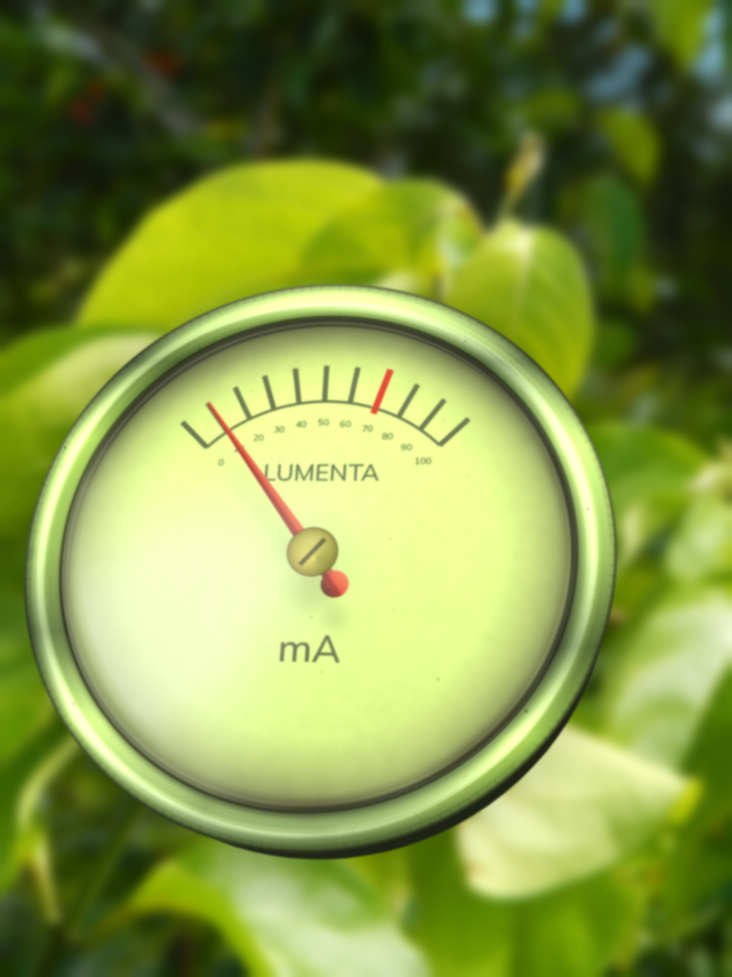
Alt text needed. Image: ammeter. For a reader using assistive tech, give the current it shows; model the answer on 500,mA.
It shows 10,mA
